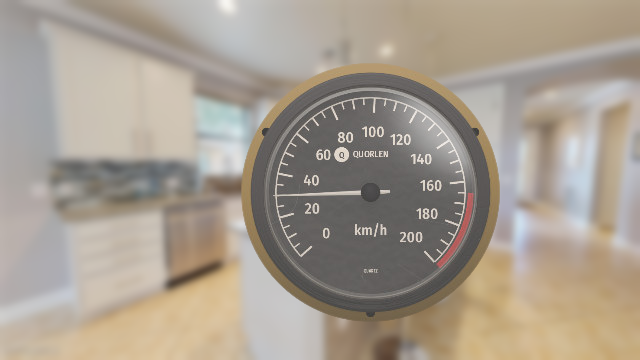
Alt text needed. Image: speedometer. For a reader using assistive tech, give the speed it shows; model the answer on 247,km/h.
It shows 30,km/h
